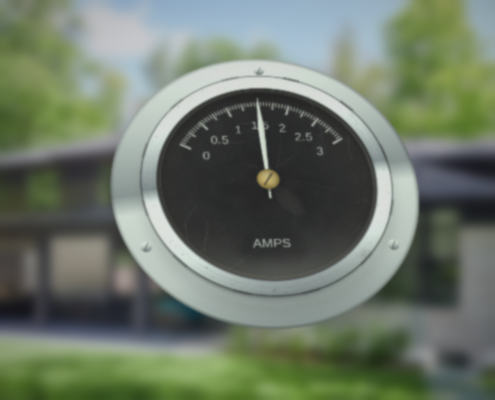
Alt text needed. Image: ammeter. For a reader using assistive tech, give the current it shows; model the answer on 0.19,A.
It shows 1.5,A
